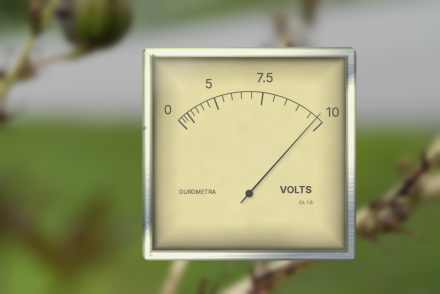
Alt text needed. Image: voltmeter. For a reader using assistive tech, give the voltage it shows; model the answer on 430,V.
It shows 9.75,V
